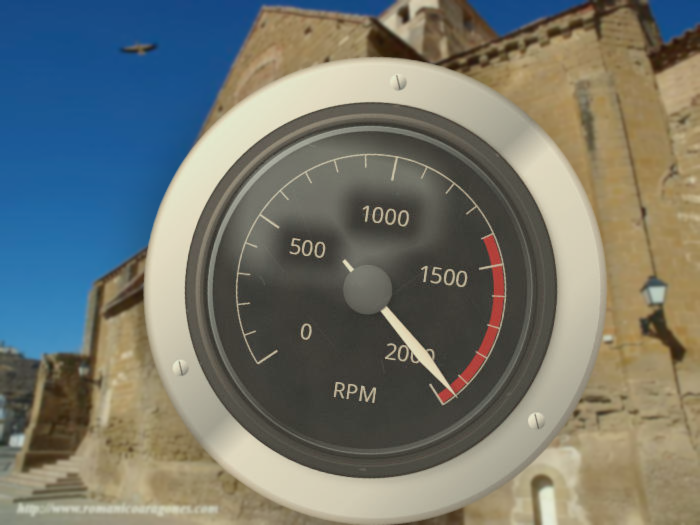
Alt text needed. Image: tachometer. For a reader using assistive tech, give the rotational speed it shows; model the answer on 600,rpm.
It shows 1950,rpm
